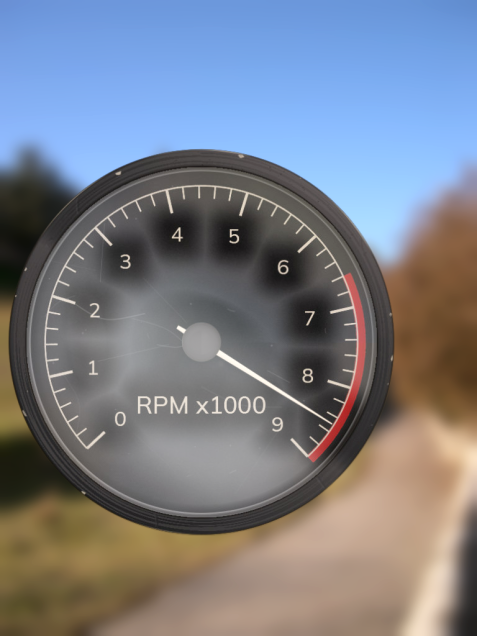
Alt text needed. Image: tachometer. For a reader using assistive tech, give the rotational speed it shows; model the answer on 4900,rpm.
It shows 8500,rpm
